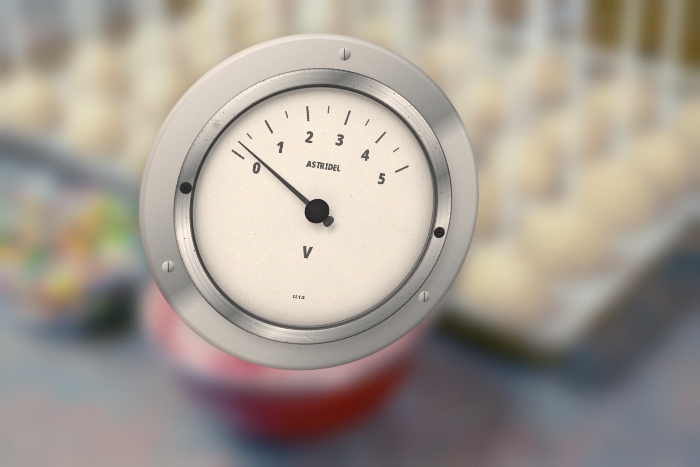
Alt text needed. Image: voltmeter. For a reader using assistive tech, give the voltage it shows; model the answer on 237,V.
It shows 0.25,V
